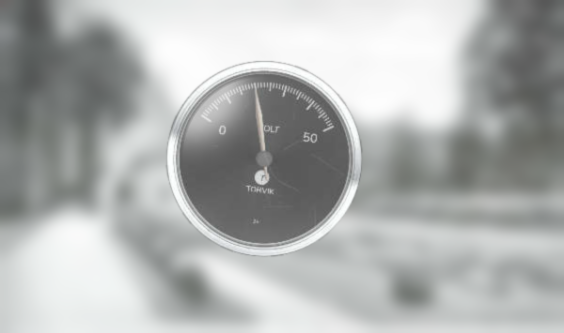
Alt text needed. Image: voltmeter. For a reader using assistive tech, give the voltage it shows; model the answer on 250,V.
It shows 20,V
